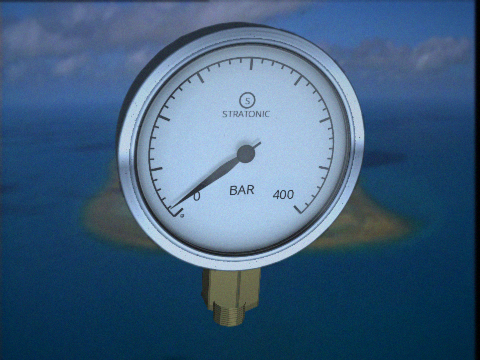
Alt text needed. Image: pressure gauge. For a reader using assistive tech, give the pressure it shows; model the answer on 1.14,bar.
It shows 10,bar
